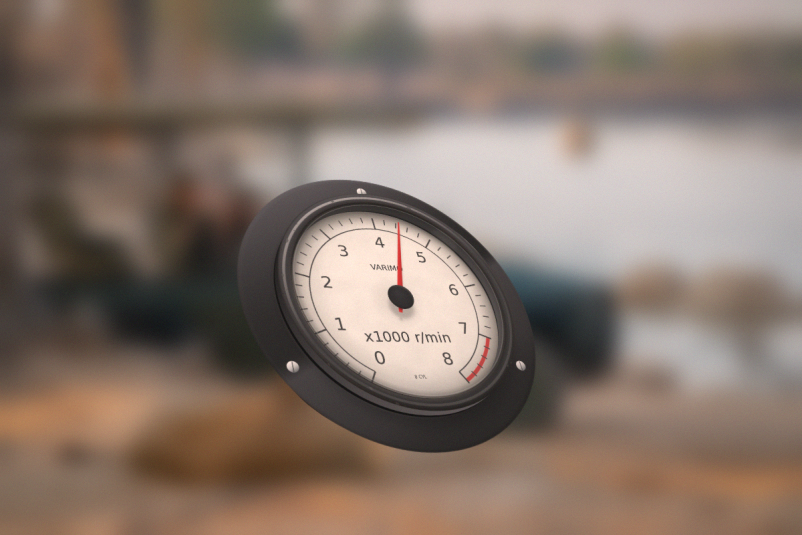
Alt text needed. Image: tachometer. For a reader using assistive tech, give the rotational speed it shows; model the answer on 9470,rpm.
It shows 4400,rpm
